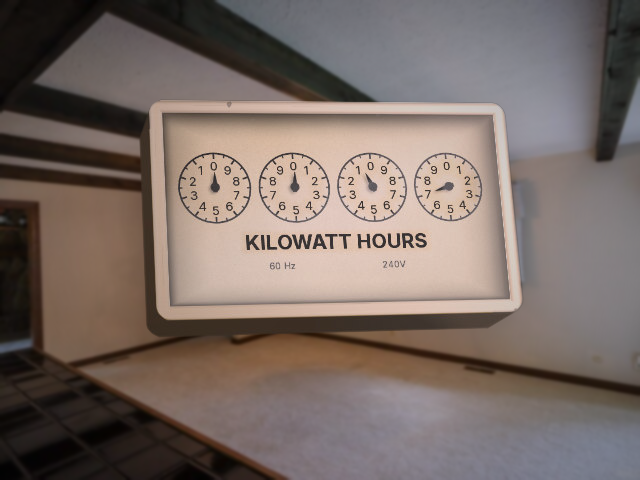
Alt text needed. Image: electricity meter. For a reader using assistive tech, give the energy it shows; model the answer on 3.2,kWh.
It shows 7,kWh
